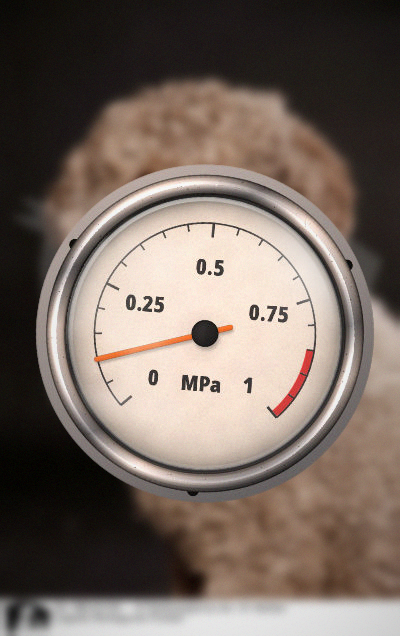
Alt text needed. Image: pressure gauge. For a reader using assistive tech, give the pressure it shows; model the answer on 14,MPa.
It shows 0.1,MPa
